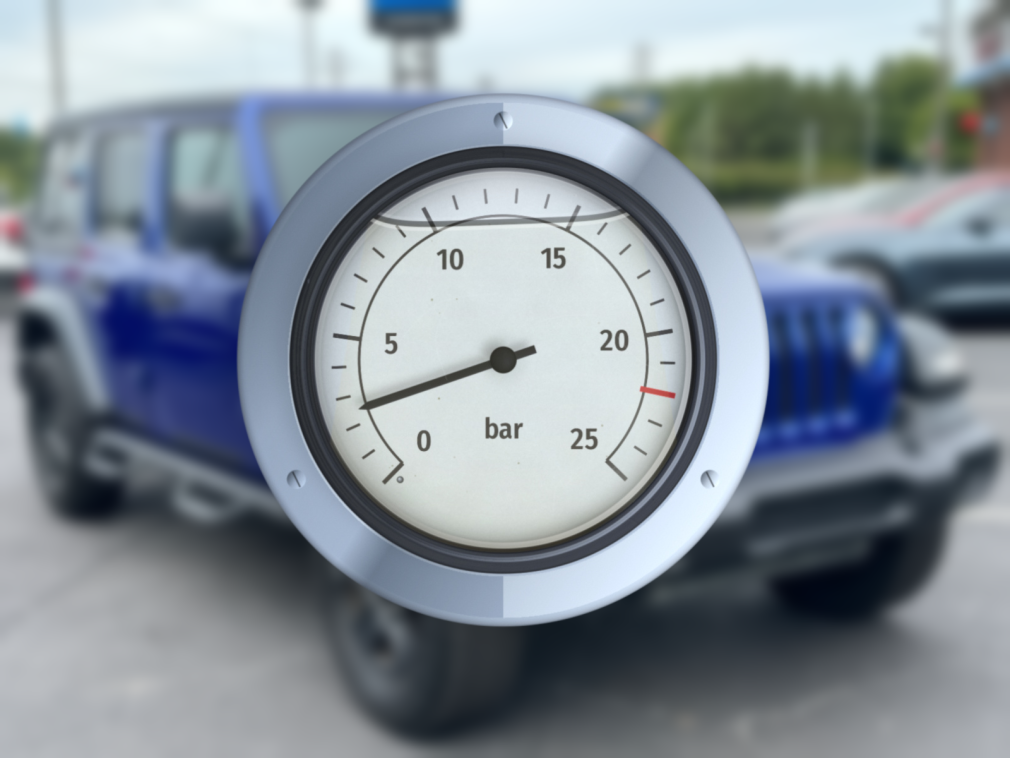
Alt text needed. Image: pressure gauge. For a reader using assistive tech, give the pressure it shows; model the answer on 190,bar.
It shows 2.5,bar
